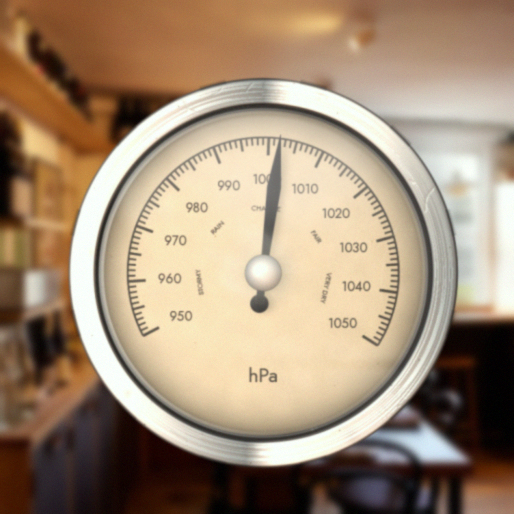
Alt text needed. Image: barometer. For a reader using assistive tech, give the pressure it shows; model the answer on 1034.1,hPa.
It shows 1002,hPa
